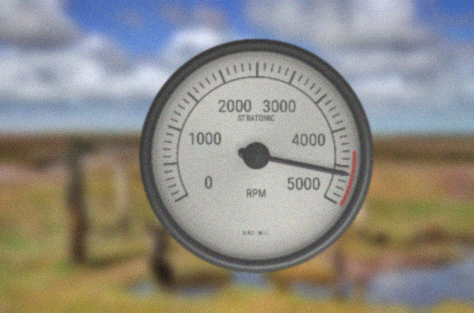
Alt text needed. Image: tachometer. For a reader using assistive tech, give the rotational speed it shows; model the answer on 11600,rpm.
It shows 4600,rpm
